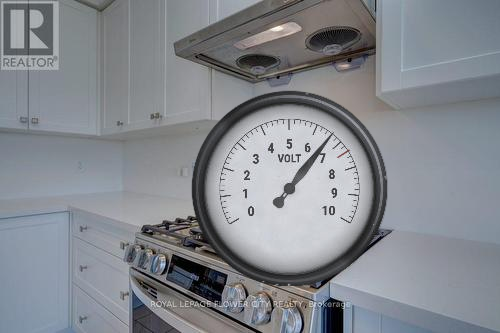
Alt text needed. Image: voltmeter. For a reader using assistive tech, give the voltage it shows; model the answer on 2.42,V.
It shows 6.6,V
